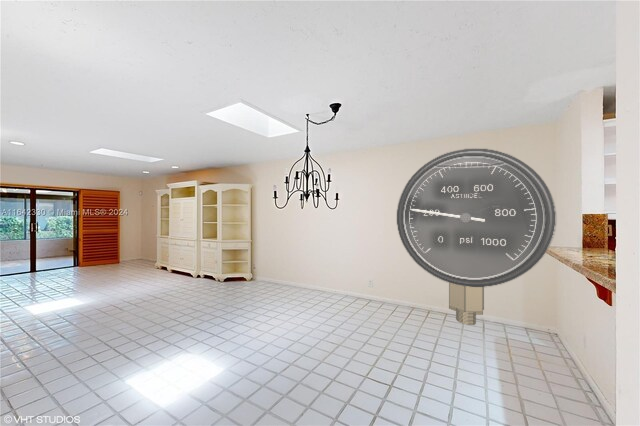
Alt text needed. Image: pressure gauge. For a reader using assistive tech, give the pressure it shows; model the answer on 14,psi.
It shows 200,psi
